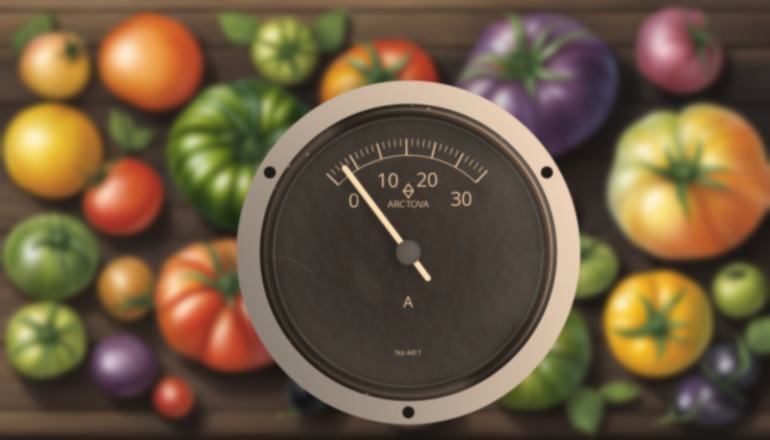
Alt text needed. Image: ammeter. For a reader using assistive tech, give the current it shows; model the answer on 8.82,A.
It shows 3,A
